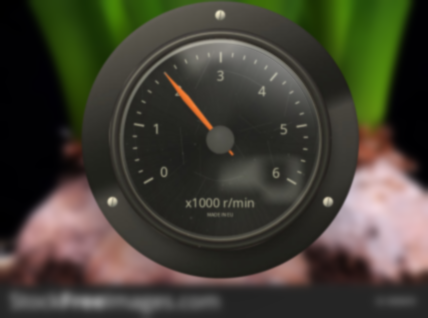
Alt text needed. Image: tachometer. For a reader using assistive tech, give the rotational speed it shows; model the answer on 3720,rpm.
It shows 2000,rpm
